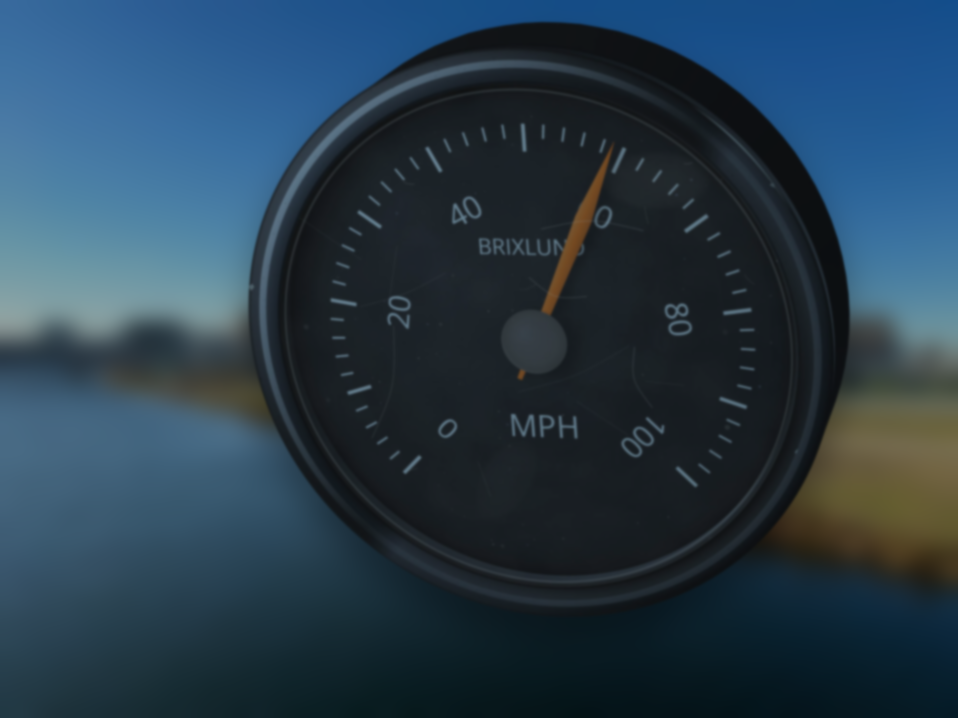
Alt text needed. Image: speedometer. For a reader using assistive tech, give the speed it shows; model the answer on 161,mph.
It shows 59,mph
